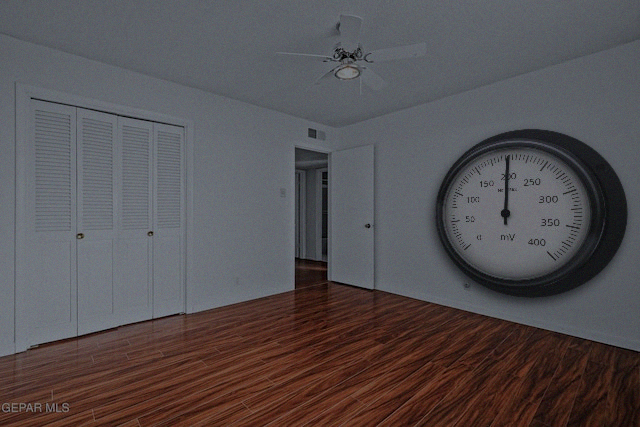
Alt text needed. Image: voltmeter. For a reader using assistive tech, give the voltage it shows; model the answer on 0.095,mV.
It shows 200,mV
